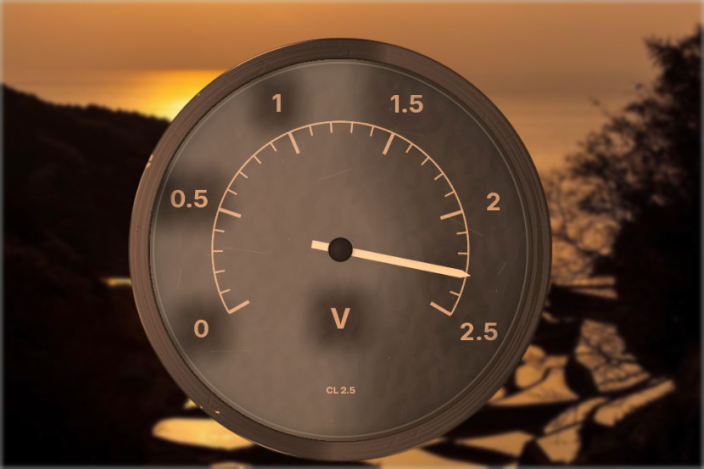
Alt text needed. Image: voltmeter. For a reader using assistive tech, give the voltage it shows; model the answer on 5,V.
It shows 2.3,V
